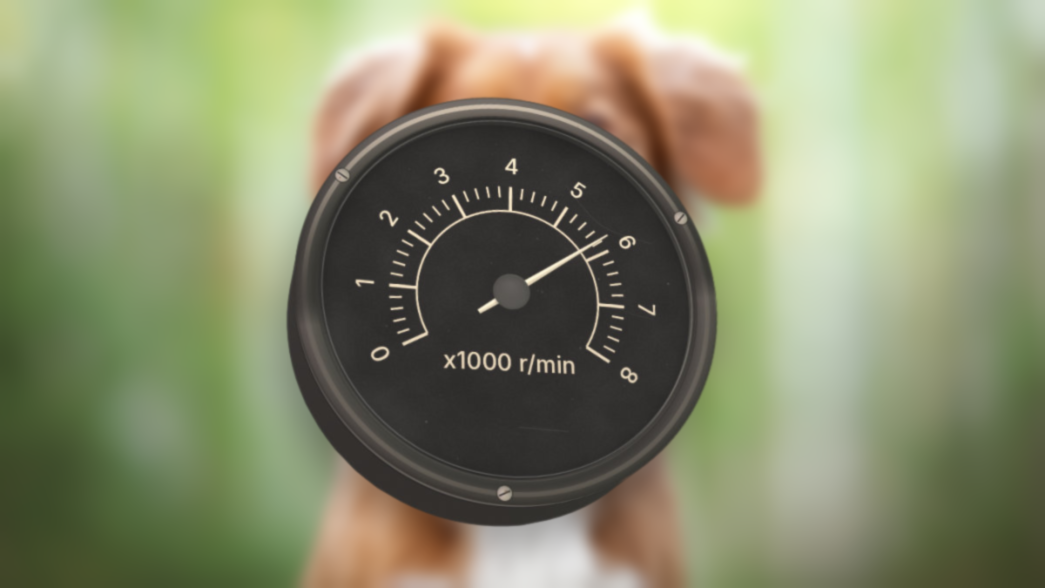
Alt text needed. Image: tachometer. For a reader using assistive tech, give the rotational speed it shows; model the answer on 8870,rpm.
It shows 5800,rpm
